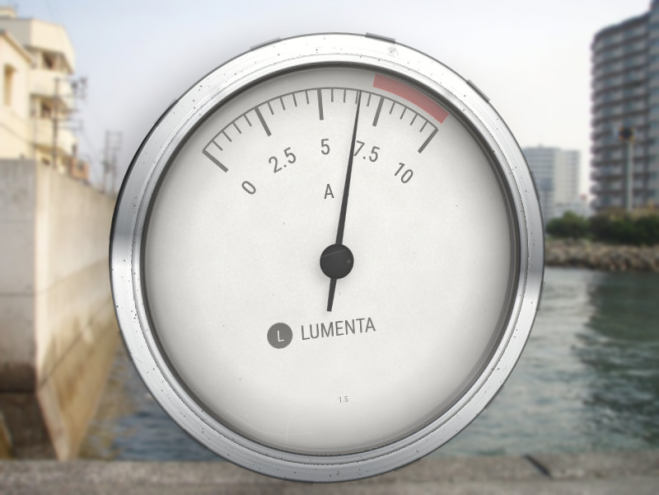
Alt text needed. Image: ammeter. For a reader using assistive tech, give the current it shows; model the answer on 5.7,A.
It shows 6.5,A
